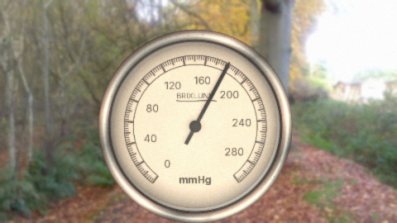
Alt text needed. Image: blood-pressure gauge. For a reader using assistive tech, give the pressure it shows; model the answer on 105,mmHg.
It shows 180,mmHg
